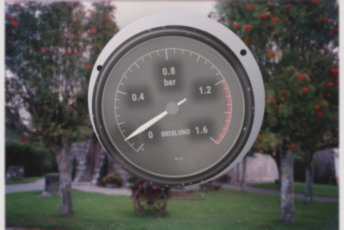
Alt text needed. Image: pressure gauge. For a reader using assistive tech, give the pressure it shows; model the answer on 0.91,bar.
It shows 0.1,bar
